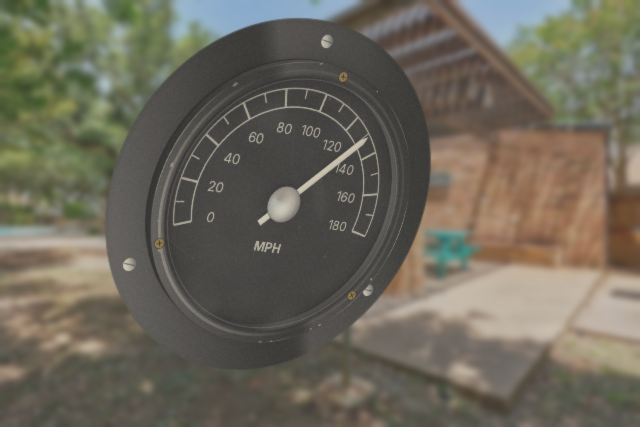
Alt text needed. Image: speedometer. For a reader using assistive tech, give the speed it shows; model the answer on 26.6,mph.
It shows 130,mph
